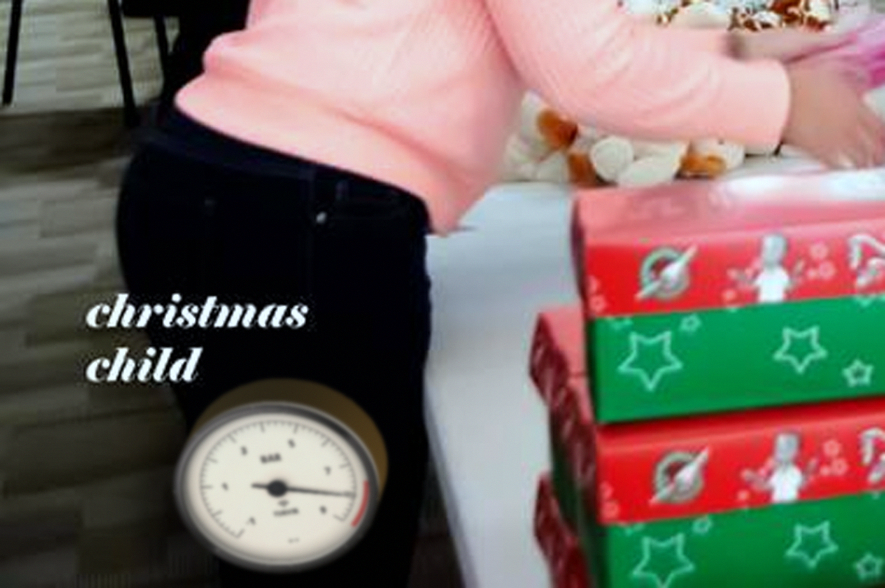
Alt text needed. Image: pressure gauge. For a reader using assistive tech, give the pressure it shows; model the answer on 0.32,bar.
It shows 8,bar
